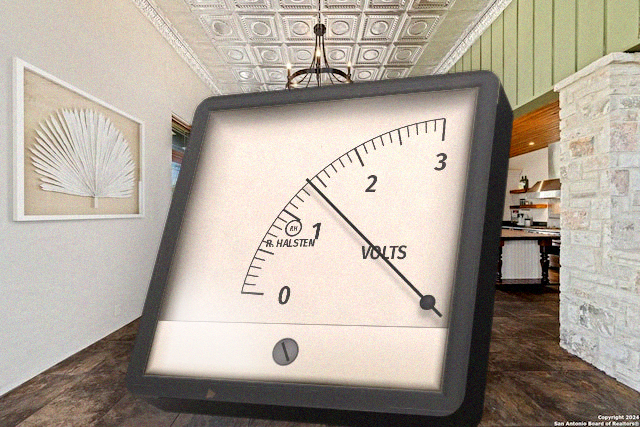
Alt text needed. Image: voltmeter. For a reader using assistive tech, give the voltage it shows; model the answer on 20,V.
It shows 1.4,V
